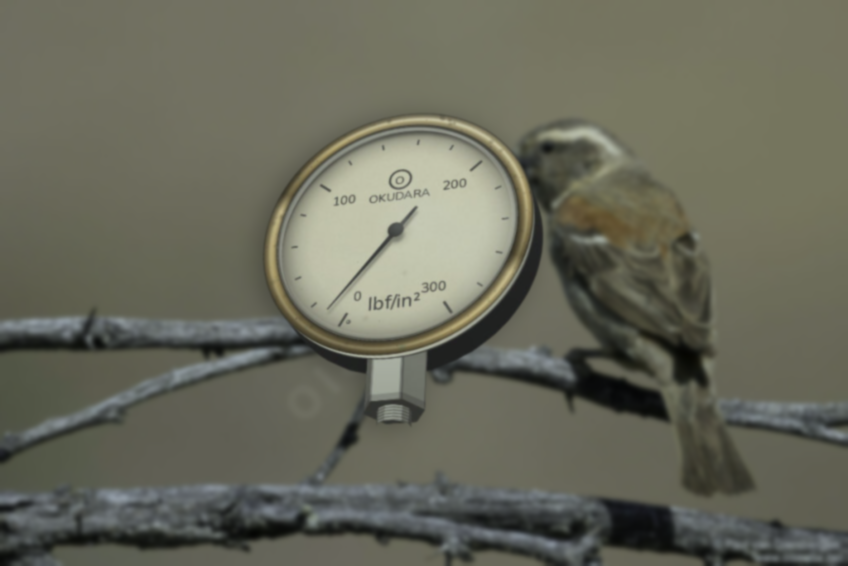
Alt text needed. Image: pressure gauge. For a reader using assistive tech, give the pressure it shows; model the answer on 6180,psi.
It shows 10,psi
